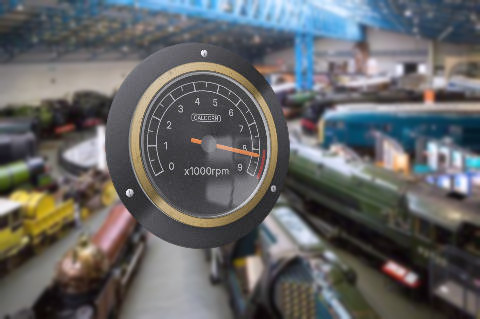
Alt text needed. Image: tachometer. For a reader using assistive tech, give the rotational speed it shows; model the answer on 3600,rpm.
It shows 8250,rpm
